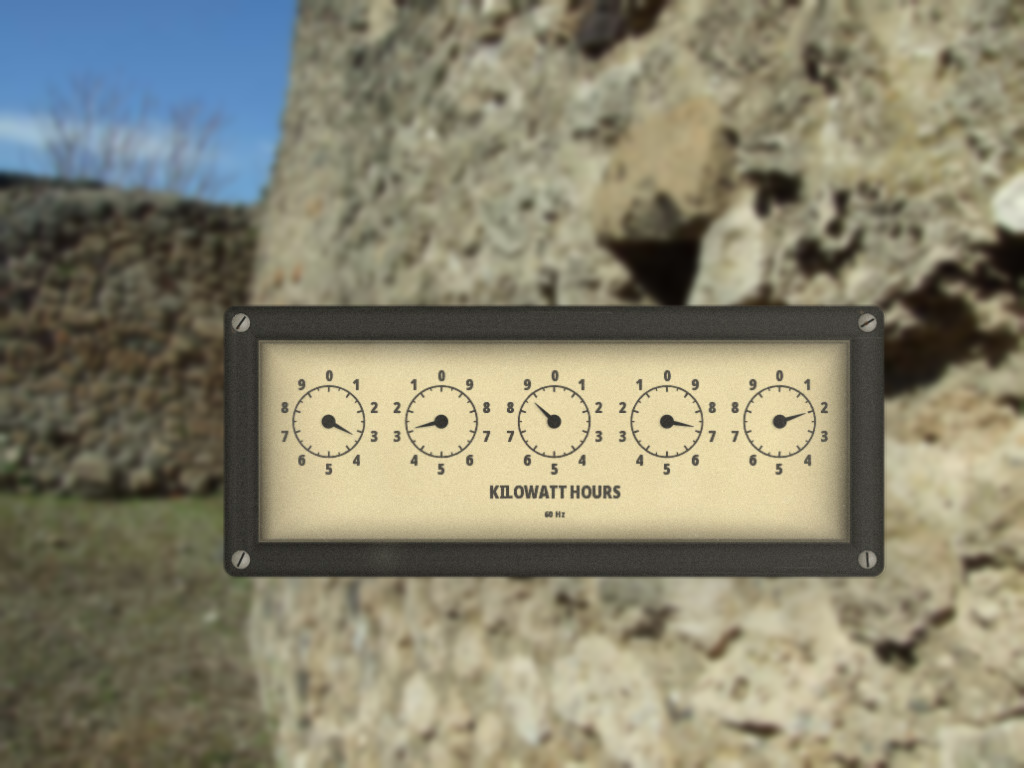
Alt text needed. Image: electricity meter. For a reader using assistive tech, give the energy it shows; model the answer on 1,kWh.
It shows 32872,kWh
